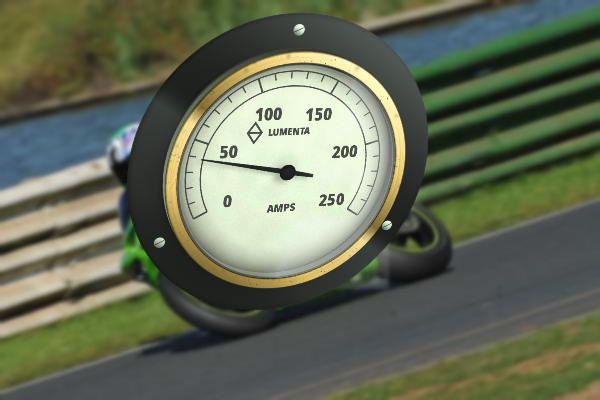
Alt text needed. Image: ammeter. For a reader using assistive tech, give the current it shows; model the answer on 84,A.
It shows 40,A
